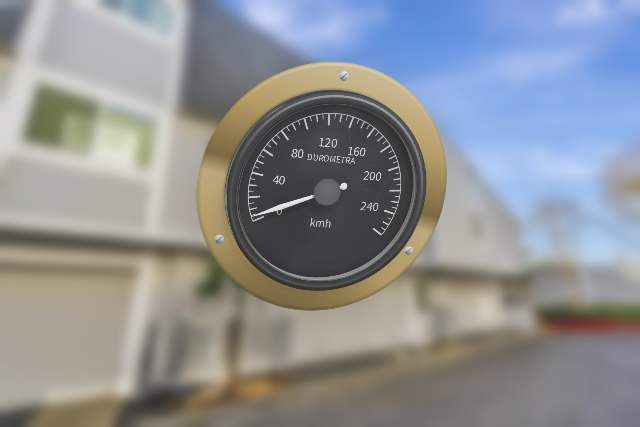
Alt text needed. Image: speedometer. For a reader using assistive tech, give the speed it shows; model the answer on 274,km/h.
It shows 5,km/h
